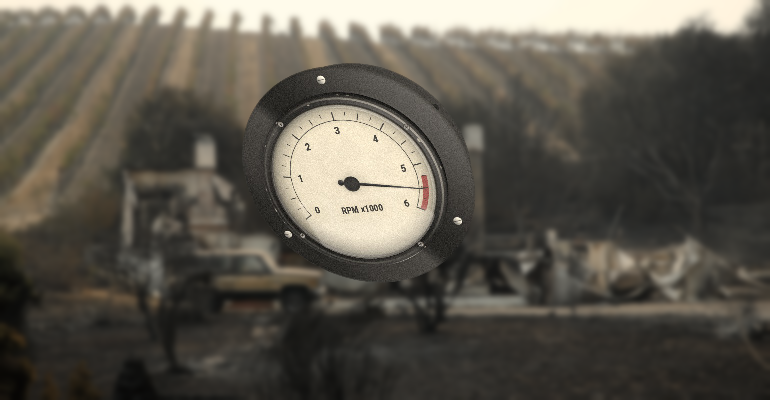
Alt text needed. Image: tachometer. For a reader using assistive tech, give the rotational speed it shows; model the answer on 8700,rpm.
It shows 5500,rpm
